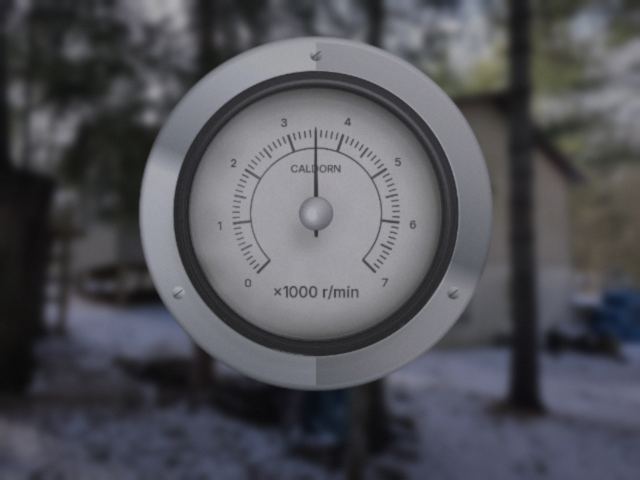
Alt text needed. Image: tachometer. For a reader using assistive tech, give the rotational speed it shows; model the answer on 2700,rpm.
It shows 3500,rpm
